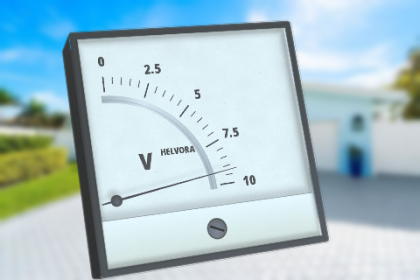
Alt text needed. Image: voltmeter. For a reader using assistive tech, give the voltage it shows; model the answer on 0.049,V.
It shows 9.25,V
